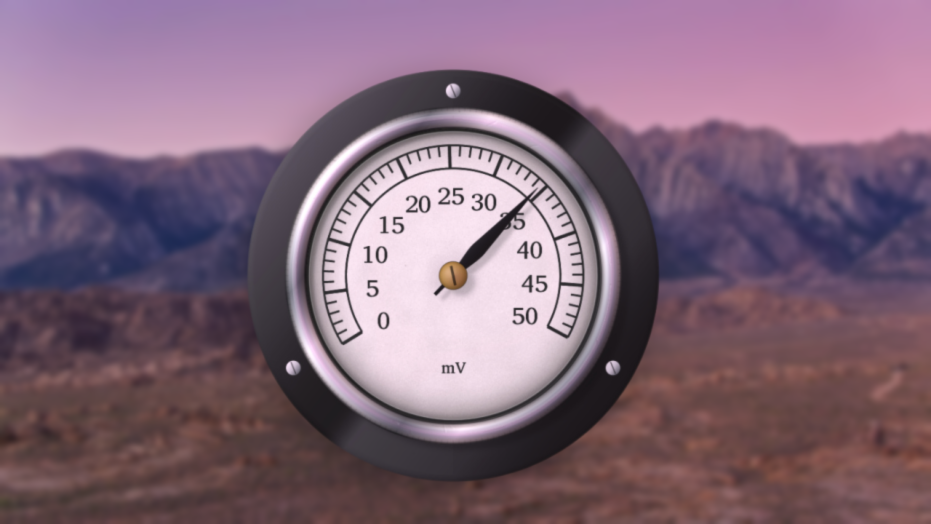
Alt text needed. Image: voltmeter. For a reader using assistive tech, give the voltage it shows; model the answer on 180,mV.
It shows 34.5,mV
